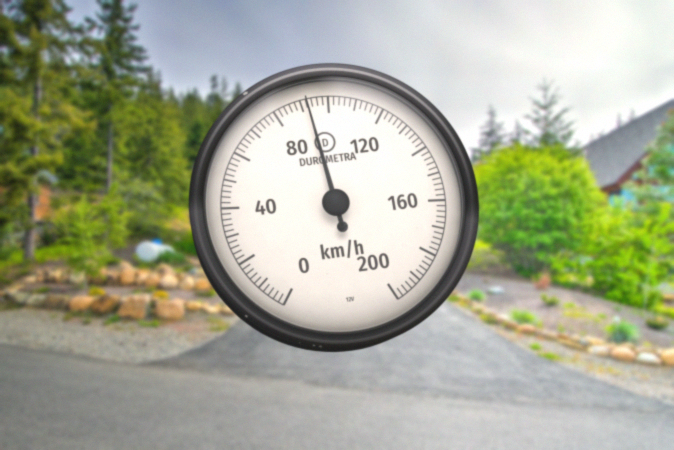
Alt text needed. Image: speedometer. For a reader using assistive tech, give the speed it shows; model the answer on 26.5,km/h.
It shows 92,km/h
